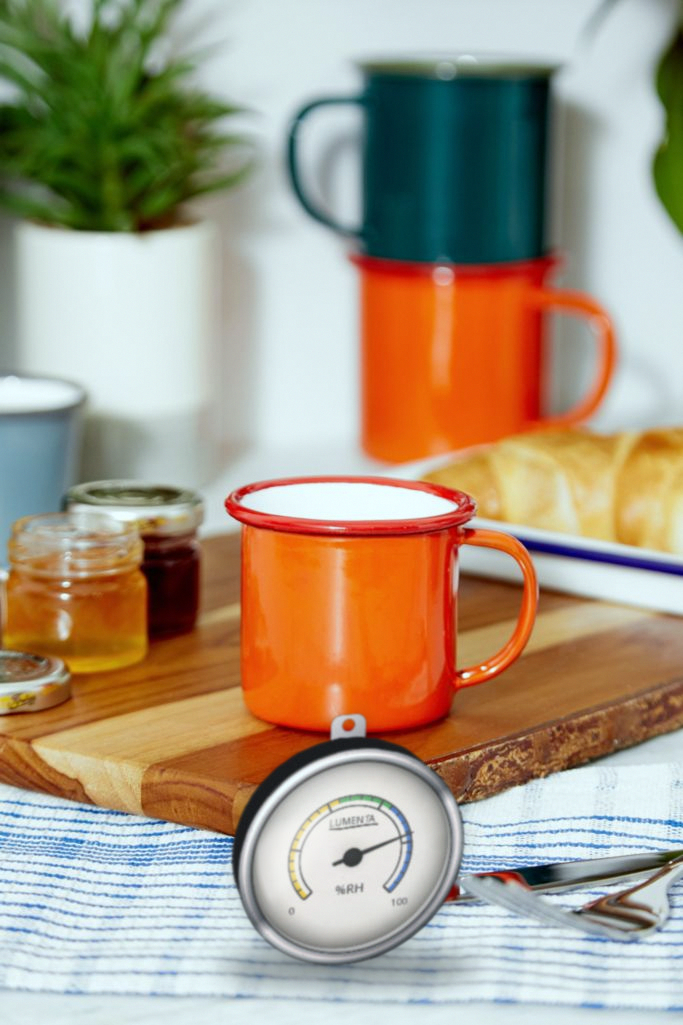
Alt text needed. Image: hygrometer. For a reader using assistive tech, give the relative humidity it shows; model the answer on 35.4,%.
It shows 76,%
